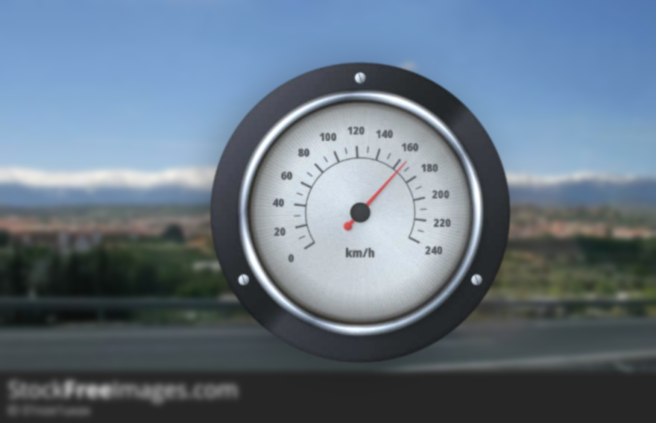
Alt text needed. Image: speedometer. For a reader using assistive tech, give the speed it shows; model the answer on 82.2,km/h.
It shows 165,km/h
